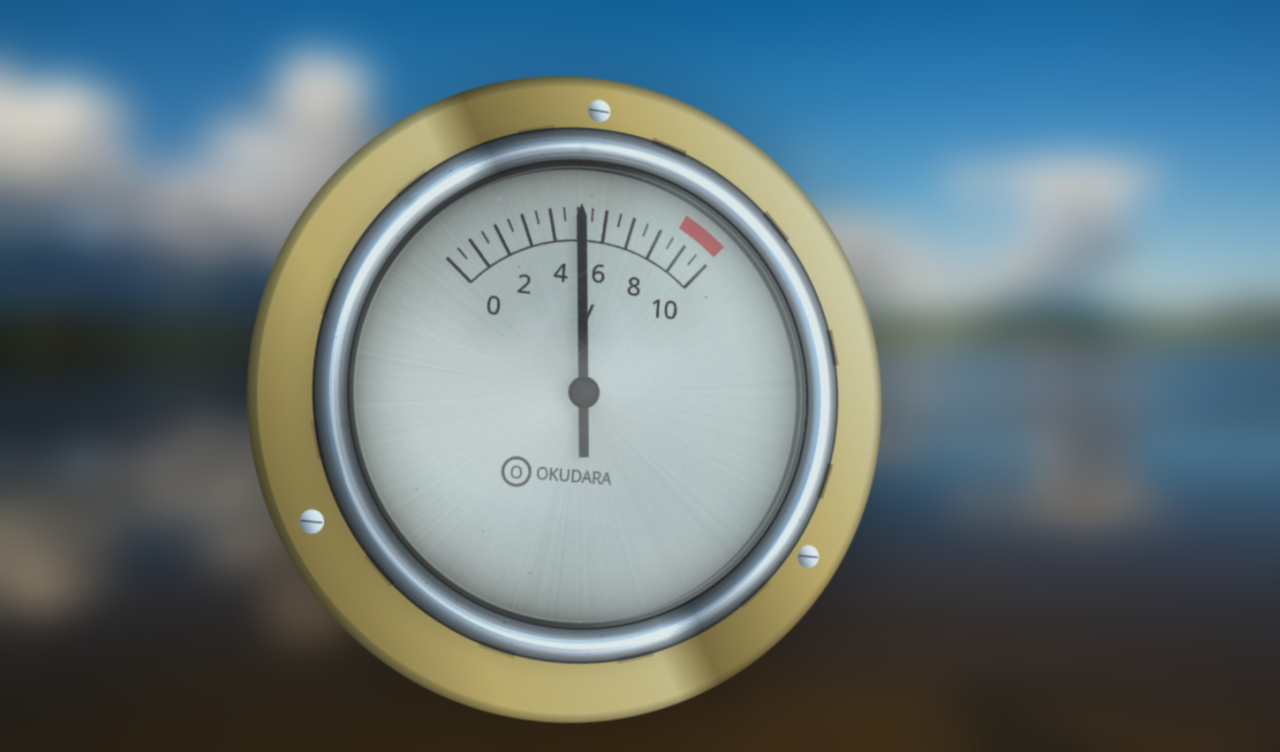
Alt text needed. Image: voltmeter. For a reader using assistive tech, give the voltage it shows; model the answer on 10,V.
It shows 5,V
